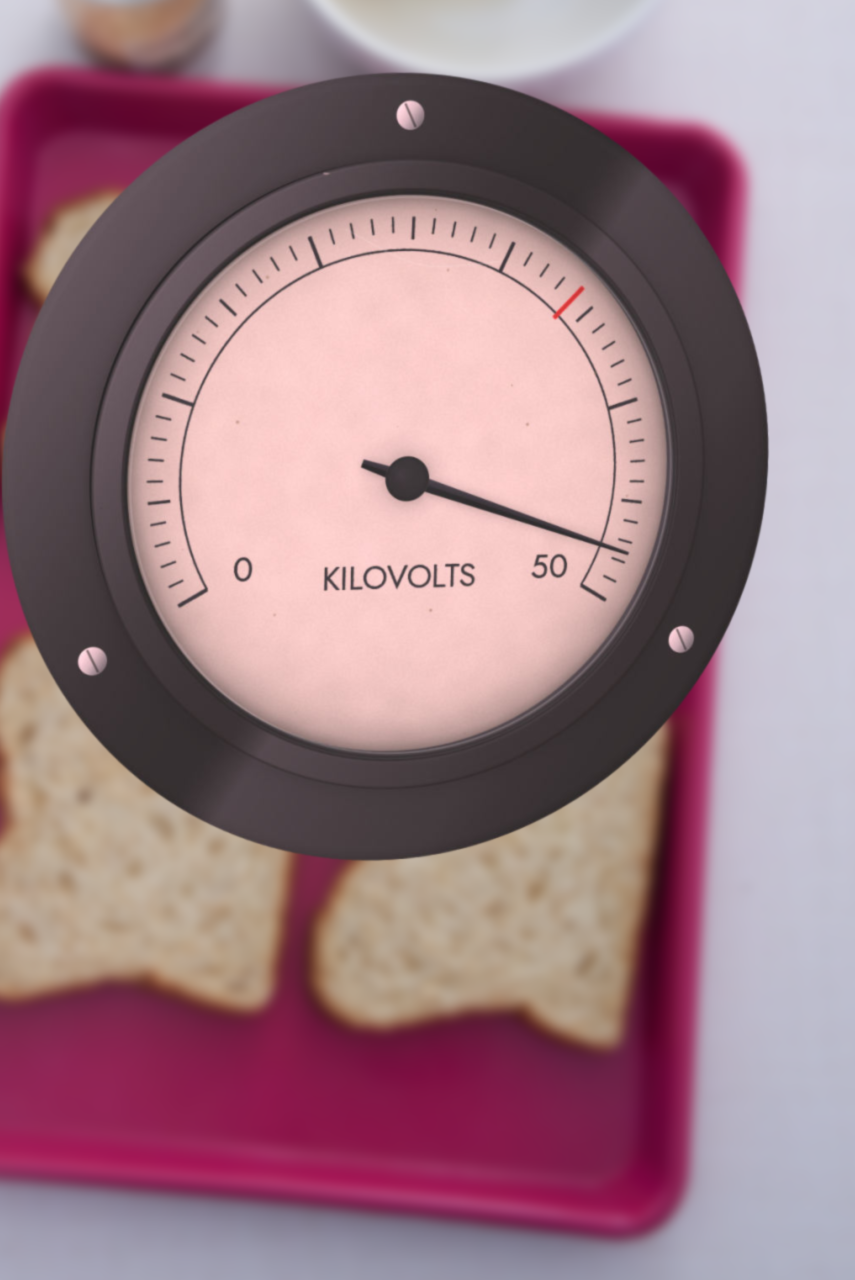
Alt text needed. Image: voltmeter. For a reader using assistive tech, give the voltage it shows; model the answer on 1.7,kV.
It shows 47.5,kV
